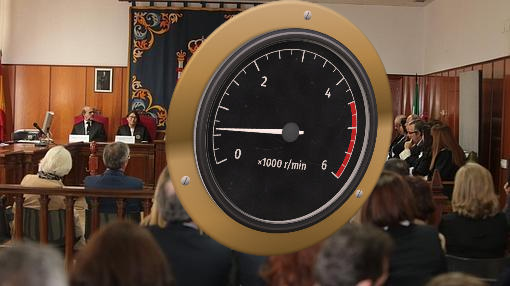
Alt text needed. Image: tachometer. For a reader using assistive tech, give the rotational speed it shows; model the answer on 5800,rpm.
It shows 625,rpm
